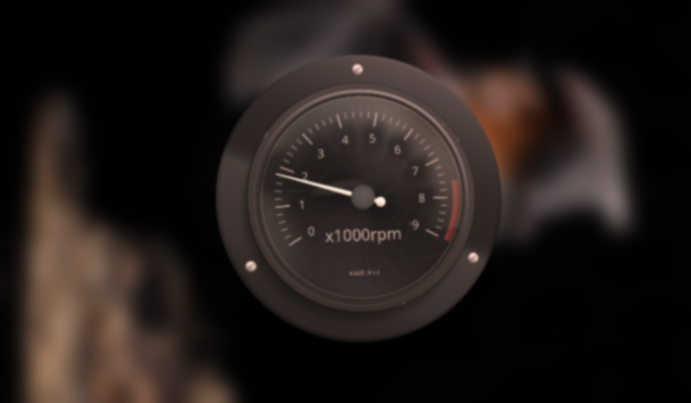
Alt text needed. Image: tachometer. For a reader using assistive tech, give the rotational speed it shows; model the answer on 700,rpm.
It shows 1800,rpm
